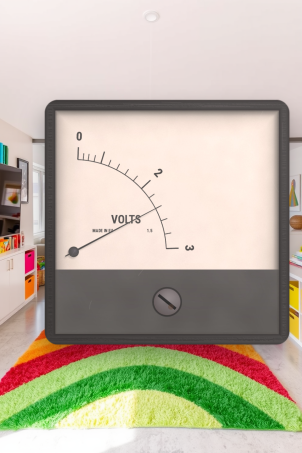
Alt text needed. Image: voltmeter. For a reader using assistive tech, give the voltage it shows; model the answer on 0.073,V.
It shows 2.4,V
